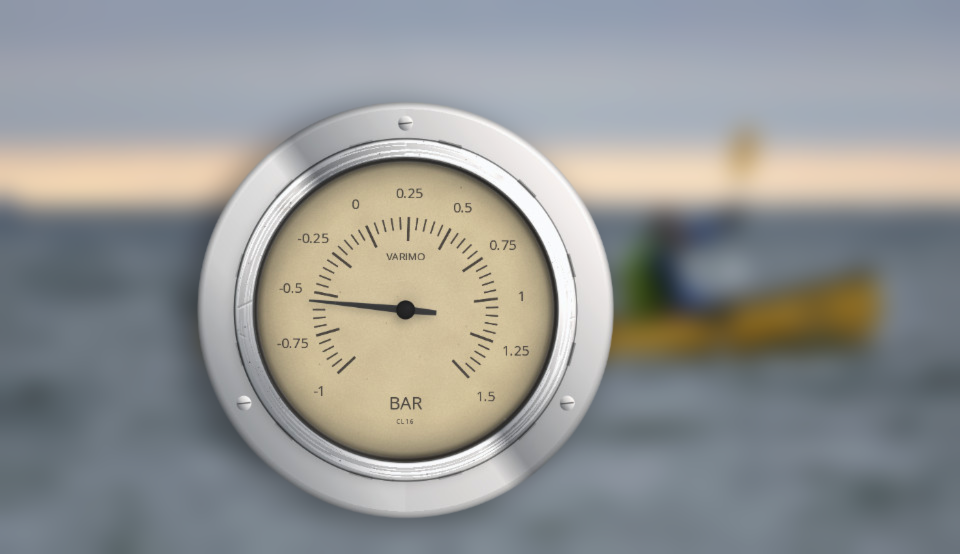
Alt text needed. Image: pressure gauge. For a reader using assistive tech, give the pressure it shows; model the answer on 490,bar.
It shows -0.55,bar
